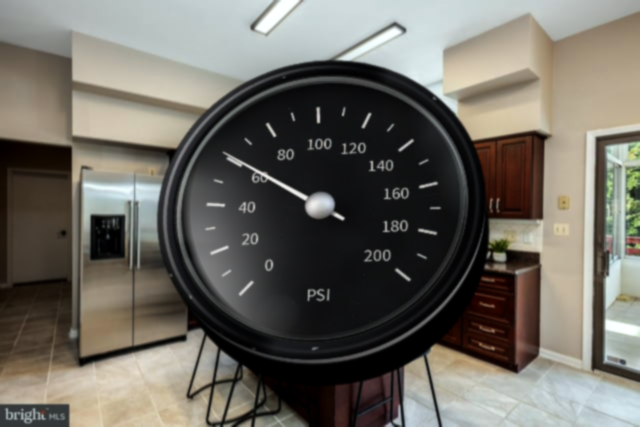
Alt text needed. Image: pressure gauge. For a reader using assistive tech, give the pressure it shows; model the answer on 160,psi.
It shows 60,psi
